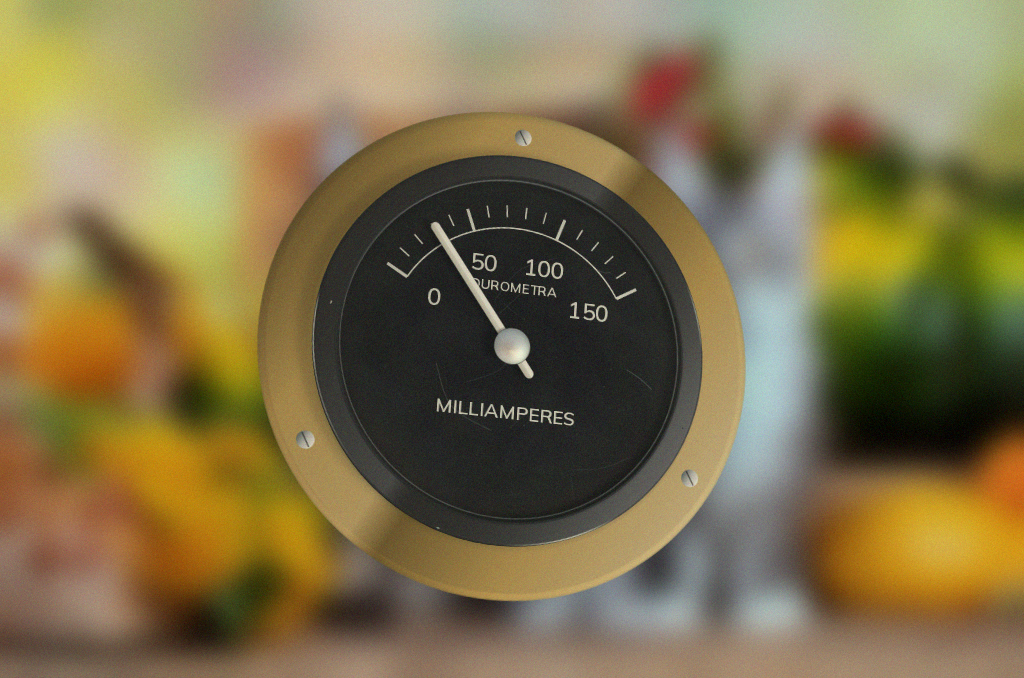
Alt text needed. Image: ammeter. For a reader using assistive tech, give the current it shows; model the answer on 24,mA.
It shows 30,mA
